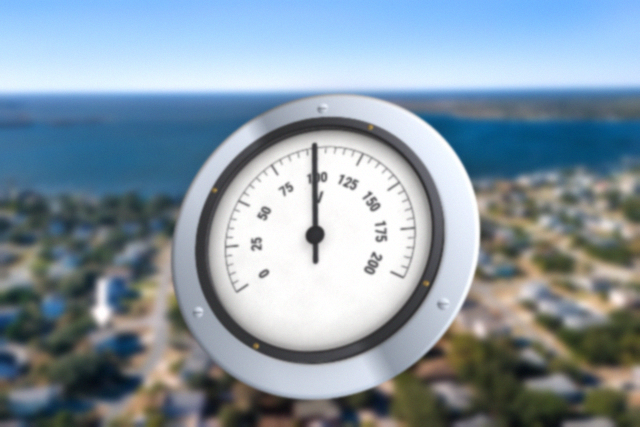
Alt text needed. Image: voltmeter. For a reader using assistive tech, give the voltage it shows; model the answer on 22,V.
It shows 100,V
